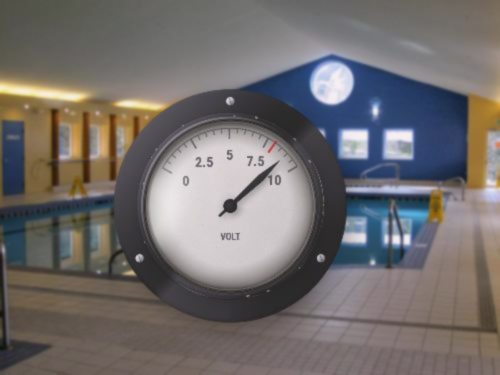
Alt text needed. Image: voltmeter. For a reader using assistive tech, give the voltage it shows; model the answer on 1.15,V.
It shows 9,V
